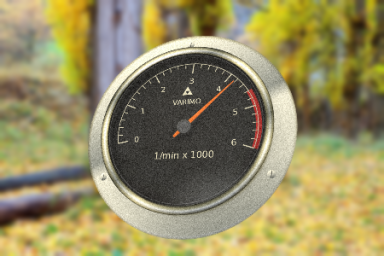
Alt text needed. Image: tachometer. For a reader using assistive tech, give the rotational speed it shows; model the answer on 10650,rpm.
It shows 4200,rpm
